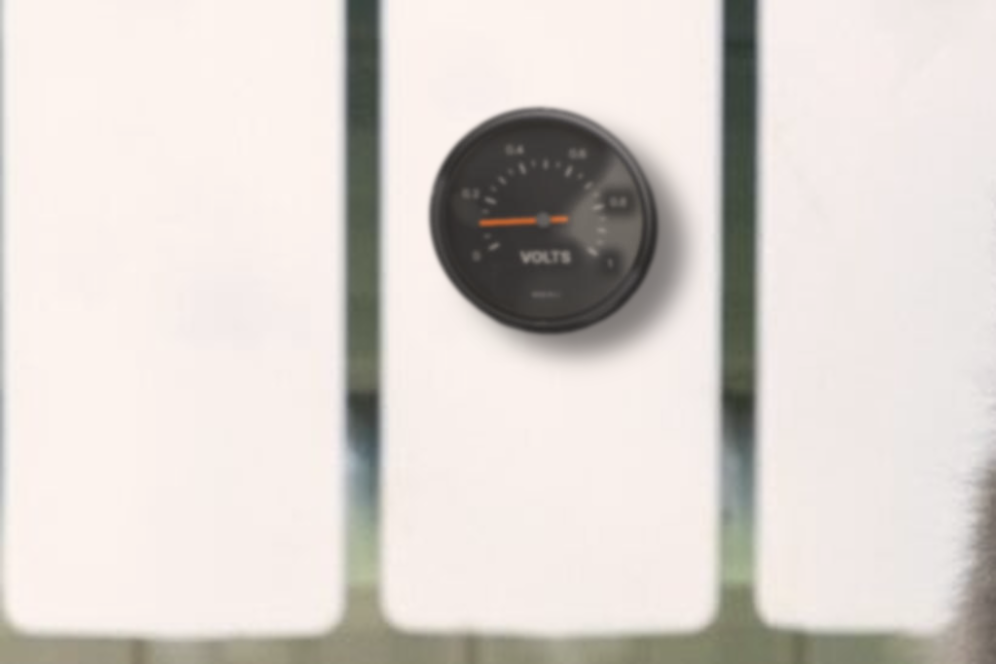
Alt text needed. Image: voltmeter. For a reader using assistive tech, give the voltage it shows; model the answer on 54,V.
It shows 0.1,V
